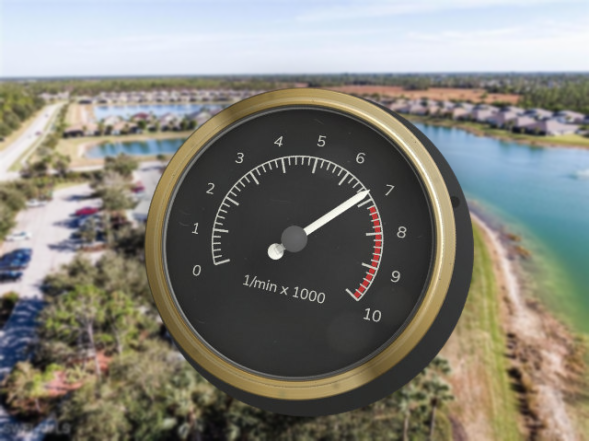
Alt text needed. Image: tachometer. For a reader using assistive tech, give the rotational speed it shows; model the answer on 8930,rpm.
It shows 6800,rpm
